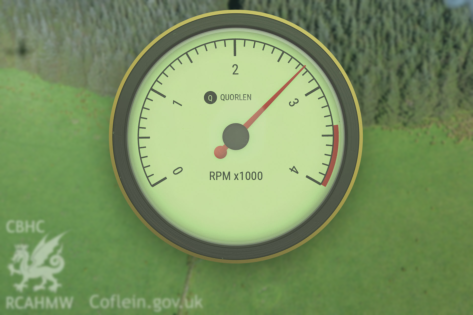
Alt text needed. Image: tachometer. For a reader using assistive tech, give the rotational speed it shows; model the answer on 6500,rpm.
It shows 2750,rpm
